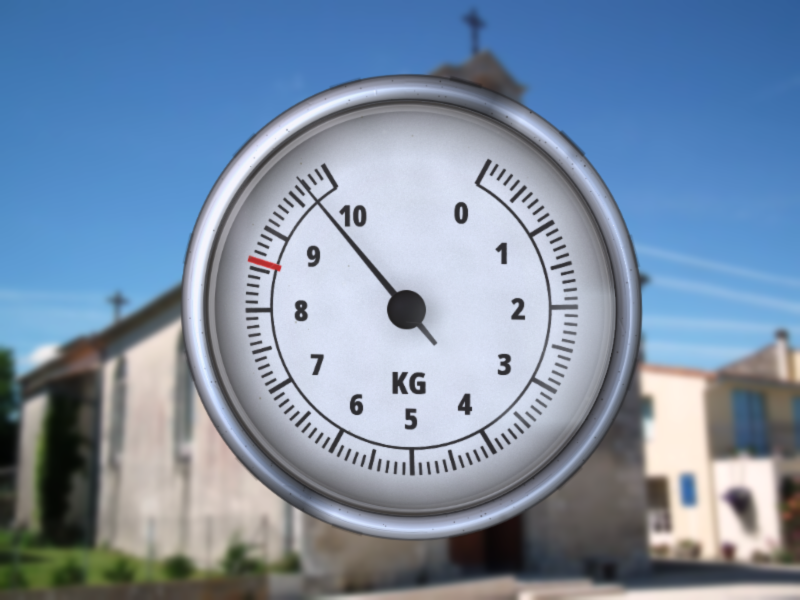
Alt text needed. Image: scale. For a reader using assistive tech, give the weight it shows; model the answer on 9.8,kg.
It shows 9.7,kg
